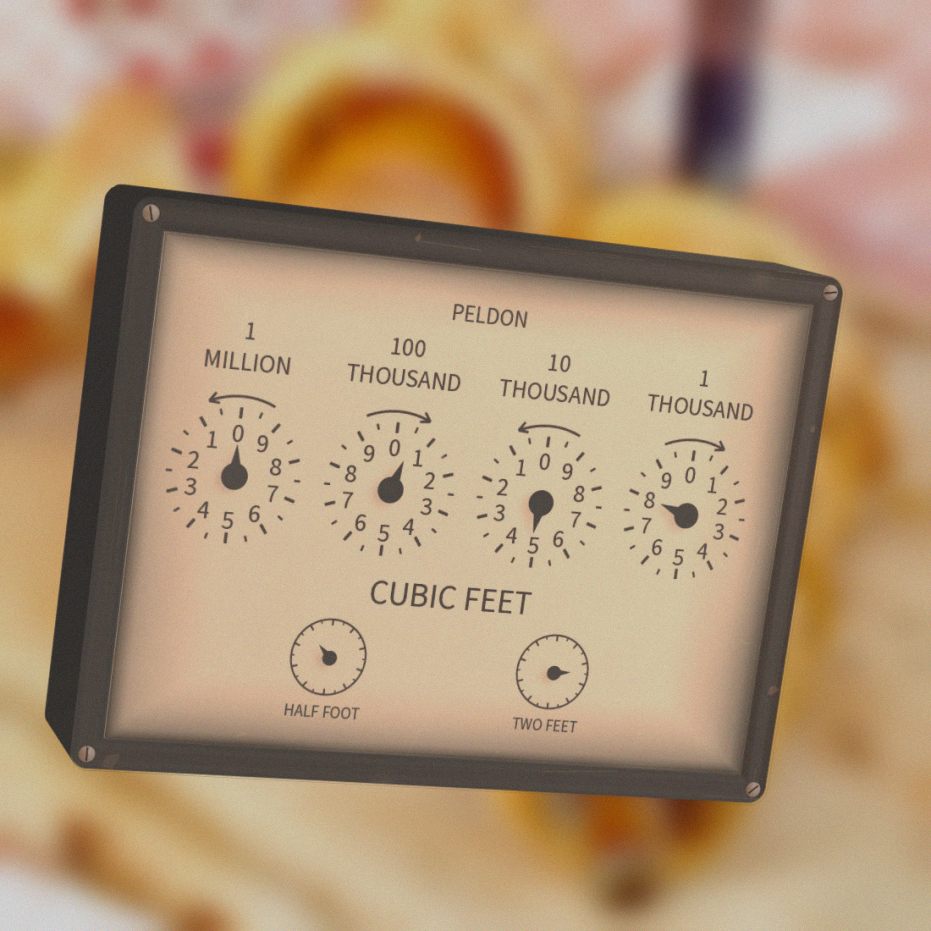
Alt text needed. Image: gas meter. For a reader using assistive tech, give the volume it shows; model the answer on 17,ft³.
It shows 4800,ft³
